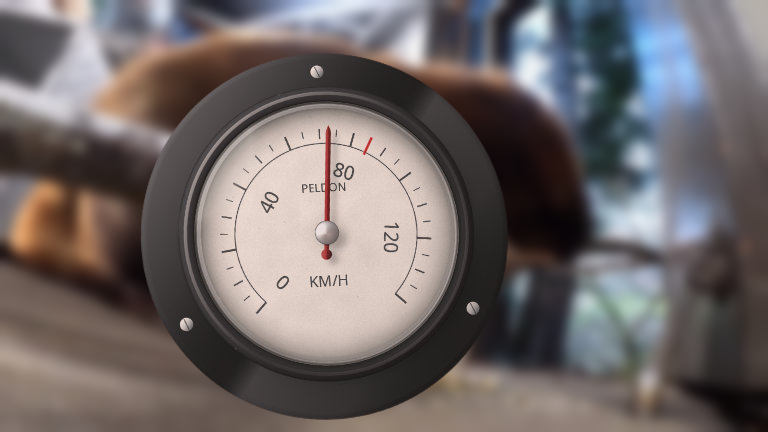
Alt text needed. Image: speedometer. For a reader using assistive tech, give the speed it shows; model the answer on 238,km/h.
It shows 72.5,km/h
